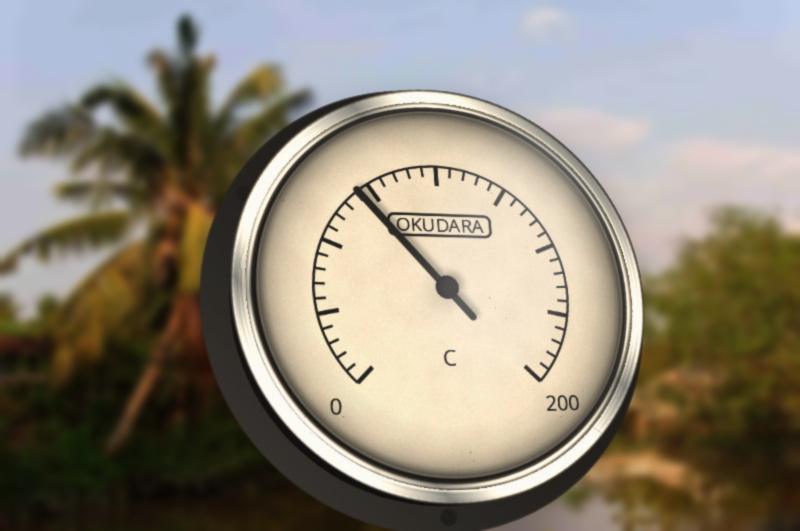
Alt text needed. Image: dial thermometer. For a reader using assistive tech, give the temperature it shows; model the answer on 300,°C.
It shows 70,°C
